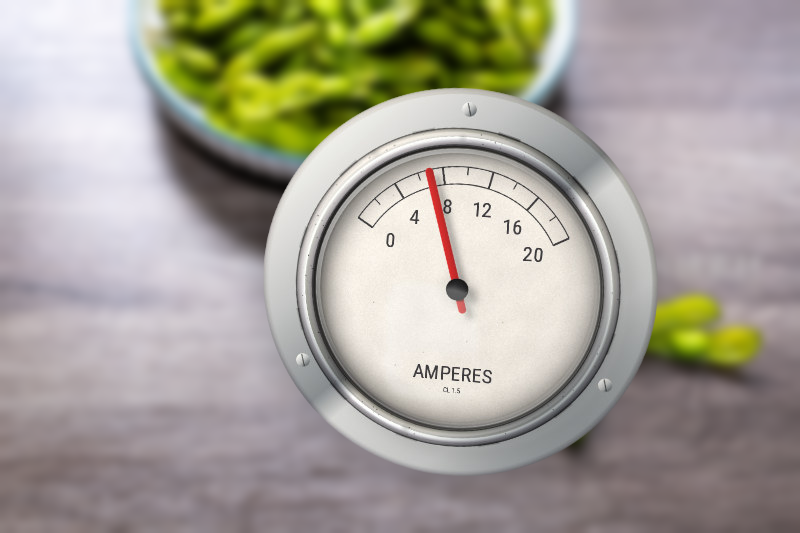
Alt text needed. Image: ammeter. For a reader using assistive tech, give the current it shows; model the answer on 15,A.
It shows 7,A
